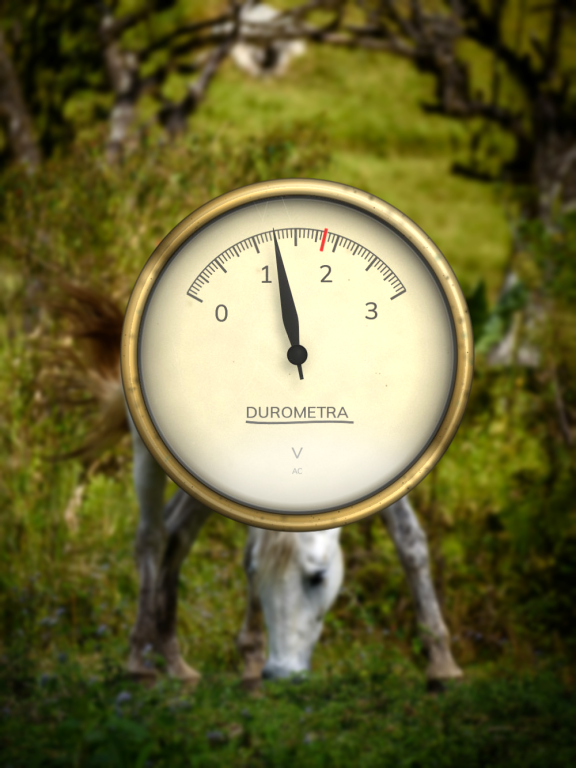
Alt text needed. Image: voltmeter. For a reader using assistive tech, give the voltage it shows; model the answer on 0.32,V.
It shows 1.25,V
